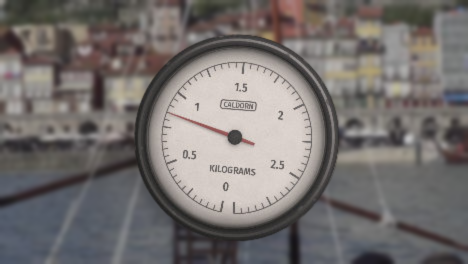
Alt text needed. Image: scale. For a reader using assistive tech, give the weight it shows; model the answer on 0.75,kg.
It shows 0.85,kg
